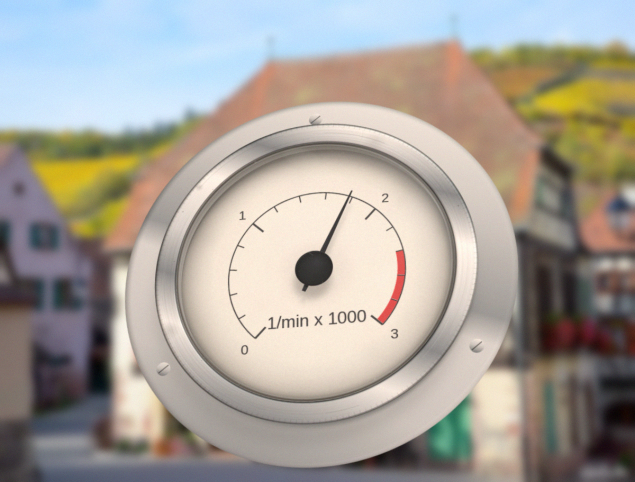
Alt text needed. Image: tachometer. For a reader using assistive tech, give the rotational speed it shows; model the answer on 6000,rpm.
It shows 1800,rpm
